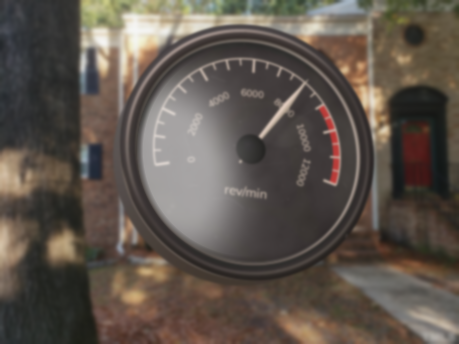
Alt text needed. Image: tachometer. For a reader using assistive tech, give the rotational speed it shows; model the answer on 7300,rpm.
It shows 8000,rpm
